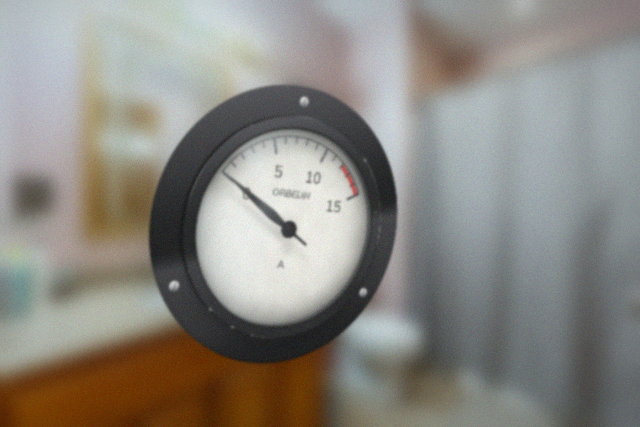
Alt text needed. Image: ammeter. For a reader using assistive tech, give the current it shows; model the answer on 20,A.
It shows 0,A
